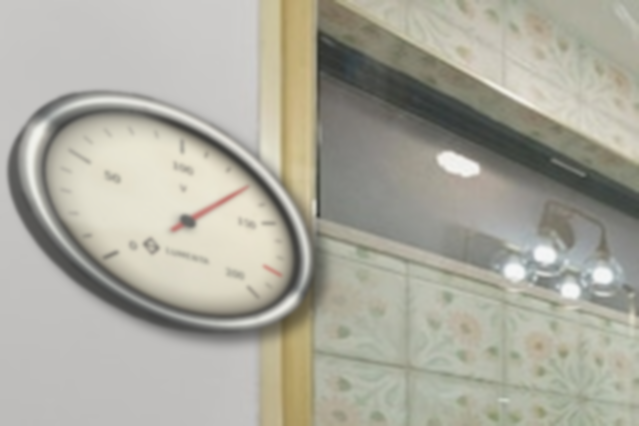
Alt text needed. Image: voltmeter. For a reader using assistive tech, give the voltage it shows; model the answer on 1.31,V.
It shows 130,V
